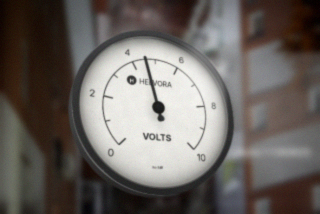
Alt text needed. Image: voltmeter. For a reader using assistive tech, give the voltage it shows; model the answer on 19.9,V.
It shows 4.5,V
